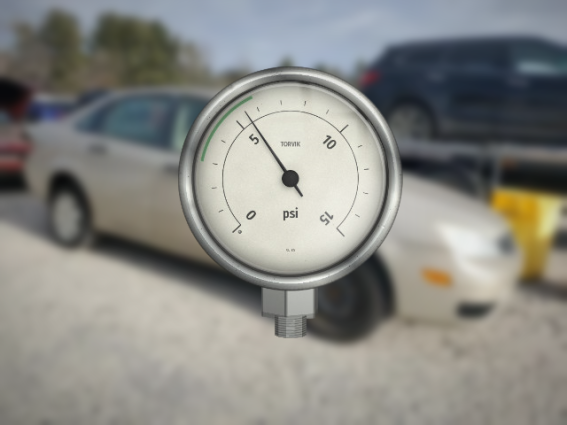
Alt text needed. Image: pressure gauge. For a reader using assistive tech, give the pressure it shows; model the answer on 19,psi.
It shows 5.5,psi
